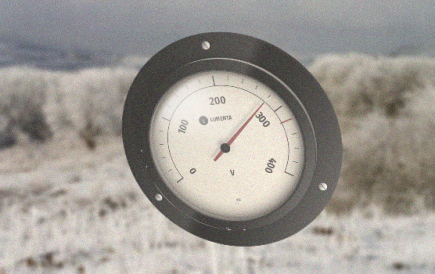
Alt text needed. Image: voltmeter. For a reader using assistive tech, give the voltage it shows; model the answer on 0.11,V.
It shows 280,V
